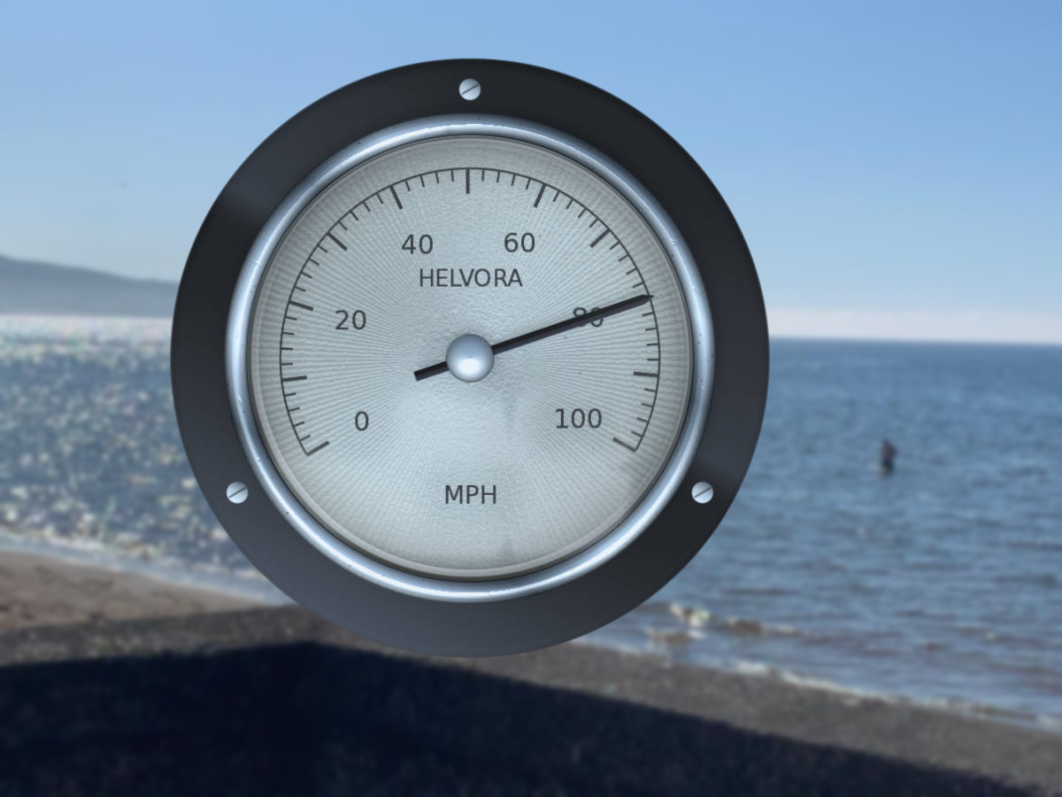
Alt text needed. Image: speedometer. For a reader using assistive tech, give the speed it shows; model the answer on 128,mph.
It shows 80,mph
